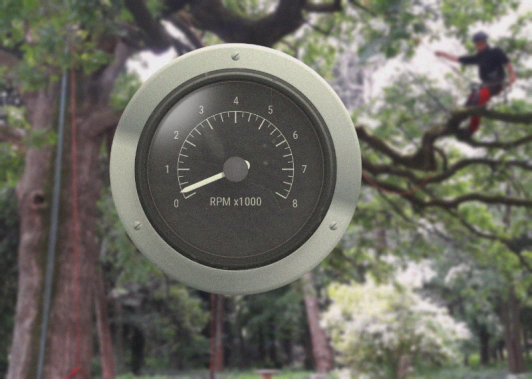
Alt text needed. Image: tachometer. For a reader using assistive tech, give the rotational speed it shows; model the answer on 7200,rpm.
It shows 250,rpm
